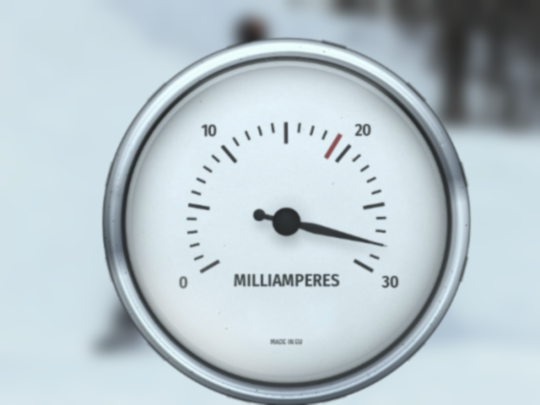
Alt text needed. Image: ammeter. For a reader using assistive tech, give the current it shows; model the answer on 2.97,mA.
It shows 28,mA
